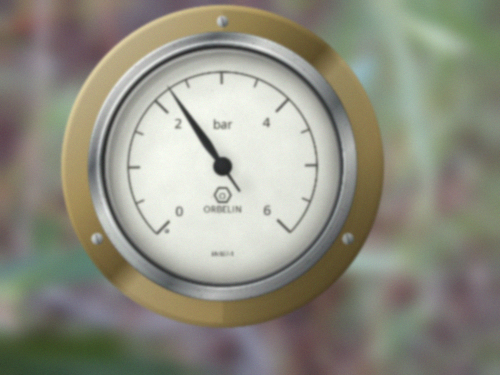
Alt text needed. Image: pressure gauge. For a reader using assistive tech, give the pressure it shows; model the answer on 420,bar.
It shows 2.25,bar
